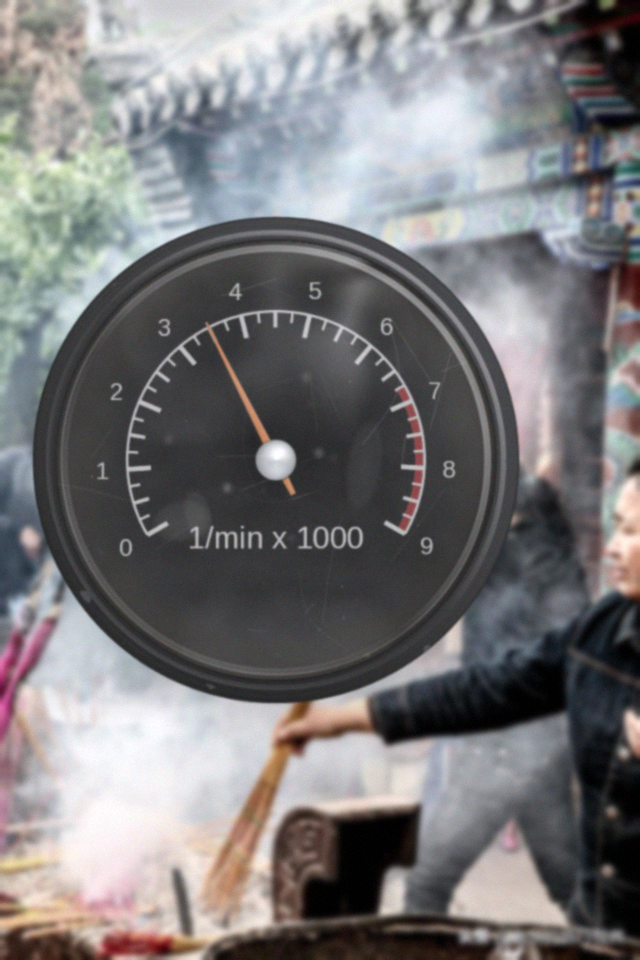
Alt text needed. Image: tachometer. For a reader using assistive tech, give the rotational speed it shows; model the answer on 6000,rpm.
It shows 3500,rpm
